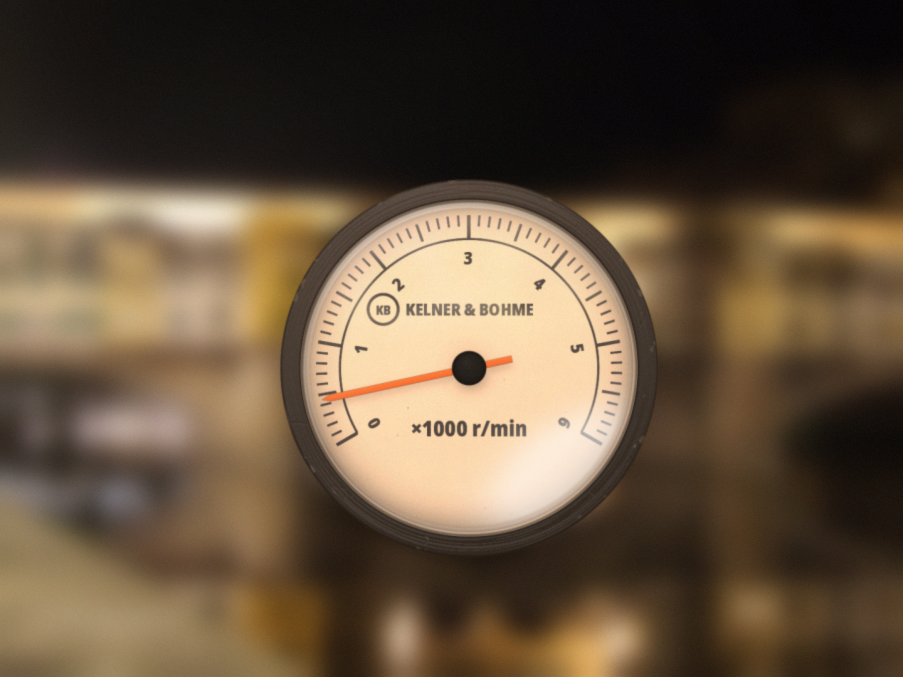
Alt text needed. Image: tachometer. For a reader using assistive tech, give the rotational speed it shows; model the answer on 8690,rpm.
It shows 450,rpm
